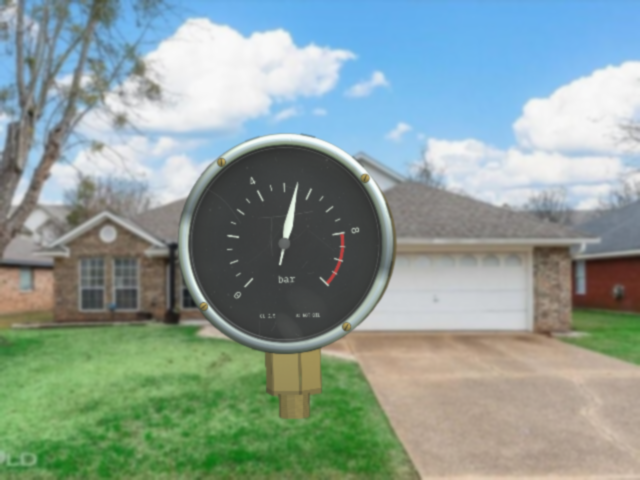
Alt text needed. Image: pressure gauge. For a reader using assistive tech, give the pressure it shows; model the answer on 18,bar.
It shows 5.5,bar
